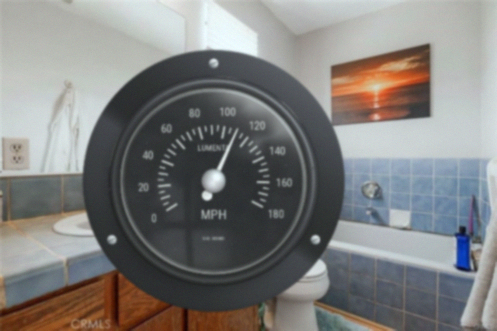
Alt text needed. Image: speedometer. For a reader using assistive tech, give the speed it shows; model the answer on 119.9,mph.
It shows 110,mph
